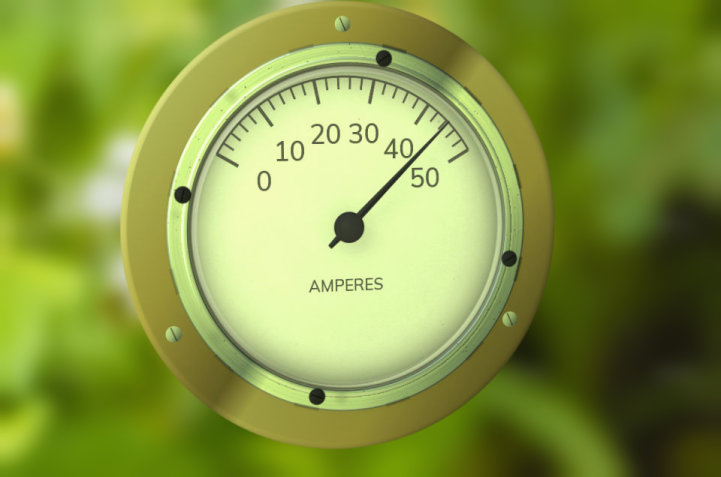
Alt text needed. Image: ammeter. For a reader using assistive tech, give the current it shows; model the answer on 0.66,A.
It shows 44,A
